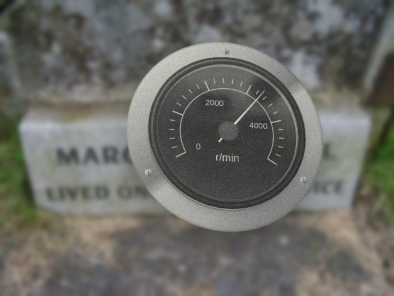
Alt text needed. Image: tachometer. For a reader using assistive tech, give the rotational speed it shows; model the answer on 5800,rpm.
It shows 3300,rpm
